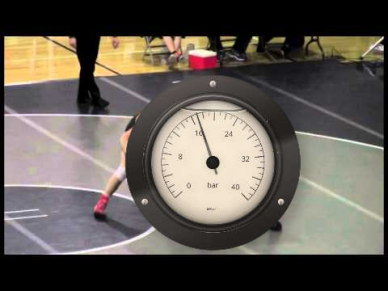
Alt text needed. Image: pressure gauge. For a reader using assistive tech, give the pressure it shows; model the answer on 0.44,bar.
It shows 17,bar
